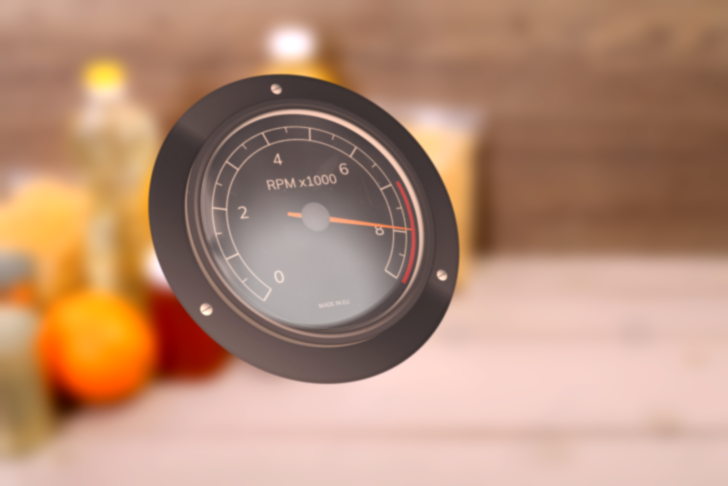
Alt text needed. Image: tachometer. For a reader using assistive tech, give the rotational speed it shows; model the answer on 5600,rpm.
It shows 8000,rpm
